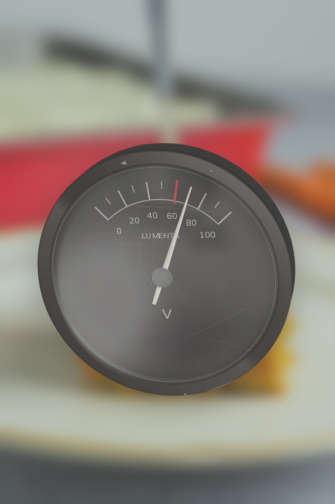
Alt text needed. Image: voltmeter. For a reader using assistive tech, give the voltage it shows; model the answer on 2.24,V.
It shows 70,V
